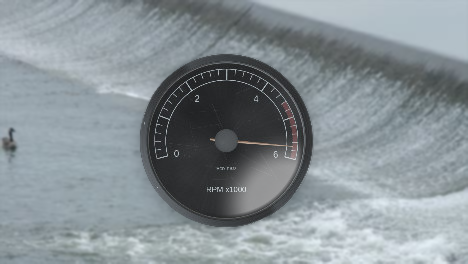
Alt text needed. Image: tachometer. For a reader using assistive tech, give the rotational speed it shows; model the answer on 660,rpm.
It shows 5700,rpm
